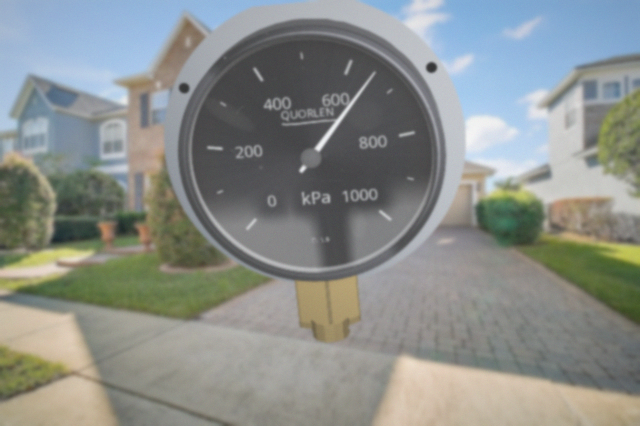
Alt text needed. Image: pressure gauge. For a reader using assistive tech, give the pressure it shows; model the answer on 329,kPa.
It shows 650,kPa
